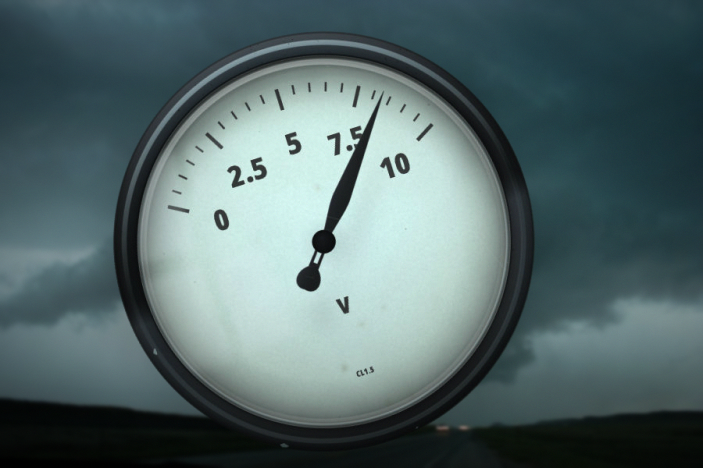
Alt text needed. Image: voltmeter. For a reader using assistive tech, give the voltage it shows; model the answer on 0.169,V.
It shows 8.25,V
